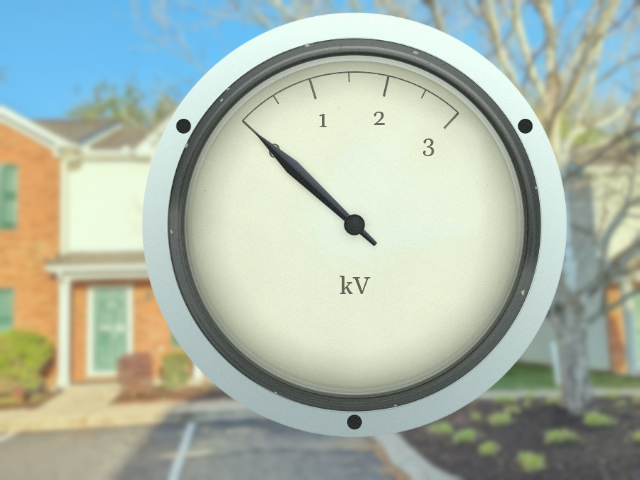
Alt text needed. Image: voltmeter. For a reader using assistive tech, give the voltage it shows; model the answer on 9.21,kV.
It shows 0,kV
